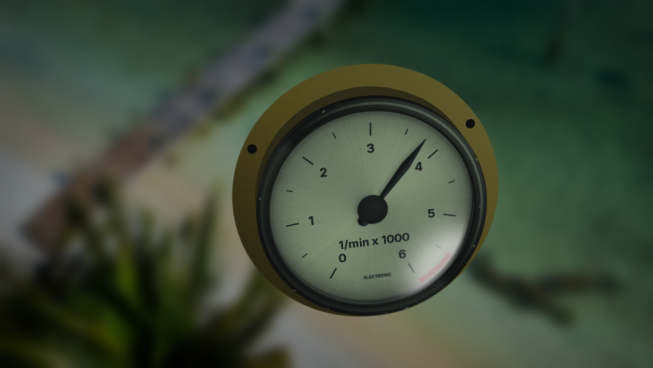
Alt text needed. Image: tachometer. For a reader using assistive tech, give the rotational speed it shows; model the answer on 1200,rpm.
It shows 3750,rpm
